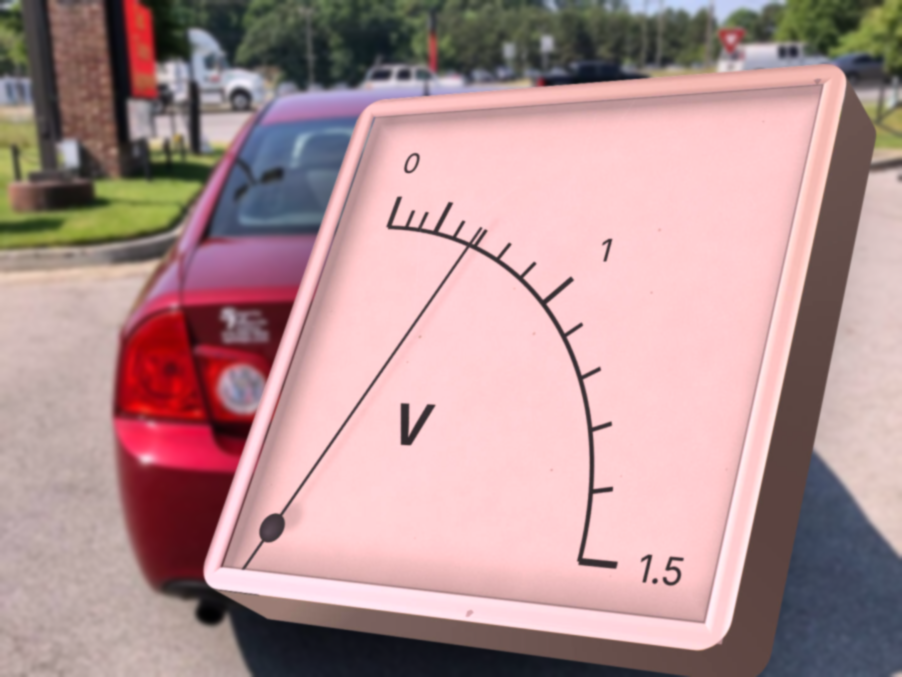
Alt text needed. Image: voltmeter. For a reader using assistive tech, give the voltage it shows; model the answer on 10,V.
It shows 0.7,V
